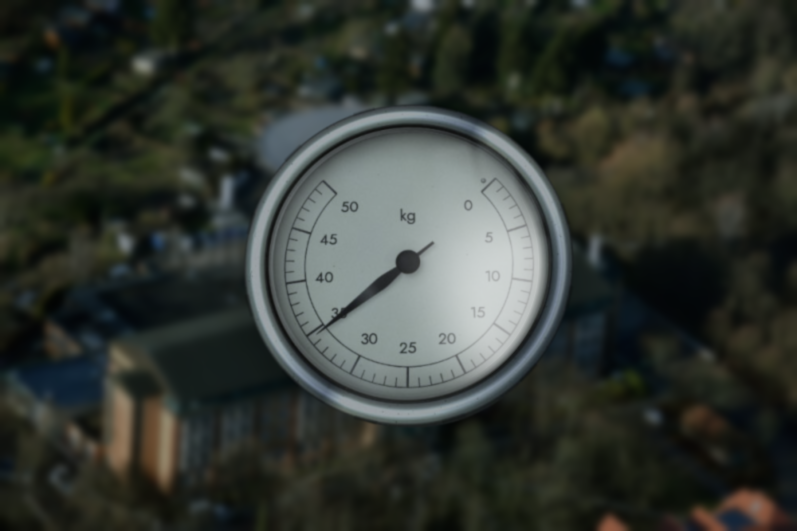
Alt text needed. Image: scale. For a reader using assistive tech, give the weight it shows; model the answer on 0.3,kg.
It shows 34.5,kg
